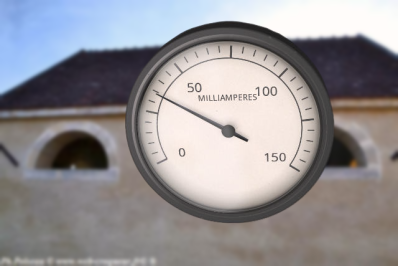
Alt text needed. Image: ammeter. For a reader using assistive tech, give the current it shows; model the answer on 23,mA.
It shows 35,mA
